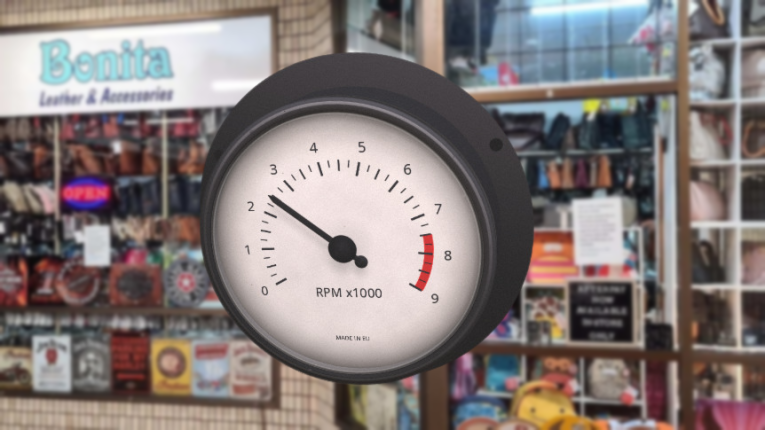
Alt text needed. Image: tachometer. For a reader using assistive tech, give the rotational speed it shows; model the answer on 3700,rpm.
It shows 2500,rpm
